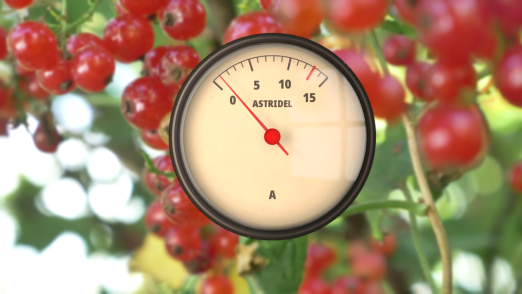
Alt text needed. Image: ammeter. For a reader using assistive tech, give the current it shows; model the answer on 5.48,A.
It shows 1,A
